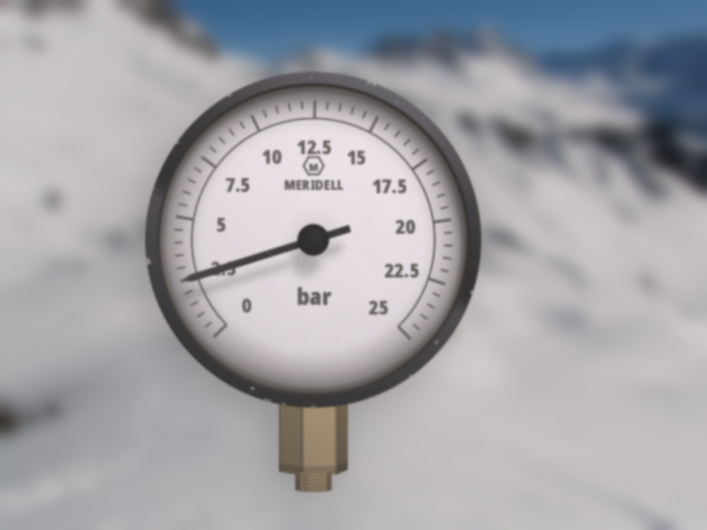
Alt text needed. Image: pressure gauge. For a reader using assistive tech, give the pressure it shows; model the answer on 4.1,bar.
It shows 2.5,bar
